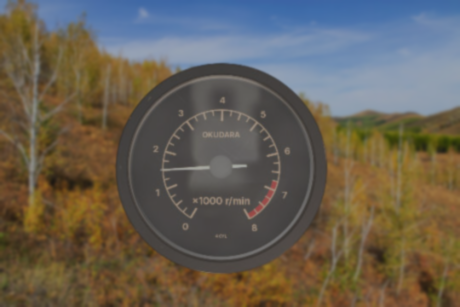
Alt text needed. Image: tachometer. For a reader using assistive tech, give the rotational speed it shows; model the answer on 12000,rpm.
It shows 1500,rpm
